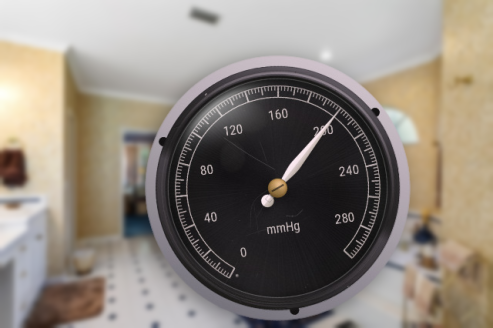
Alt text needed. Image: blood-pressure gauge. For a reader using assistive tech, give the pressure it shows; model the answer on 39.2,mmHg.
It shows 200,mmHg
